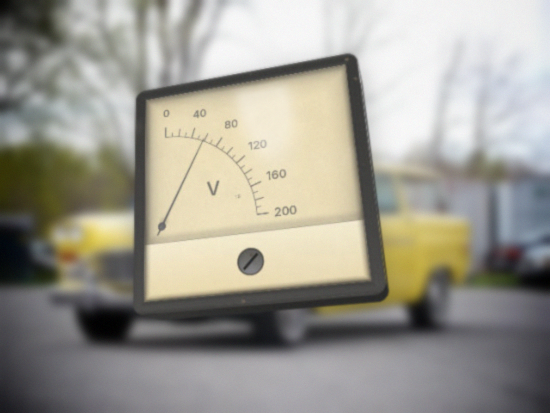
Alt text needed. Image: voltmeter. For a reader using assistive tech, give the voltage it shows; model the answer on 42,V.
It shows 60,V
